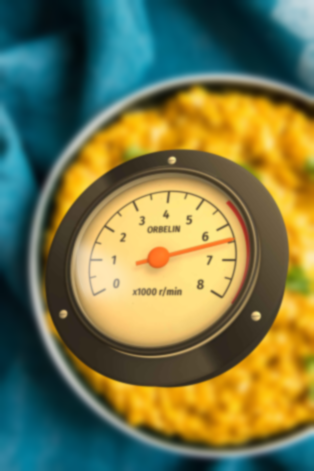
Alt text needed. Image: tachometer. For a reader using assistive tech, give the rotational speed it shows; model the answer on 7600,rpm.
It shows 6500,rpm
